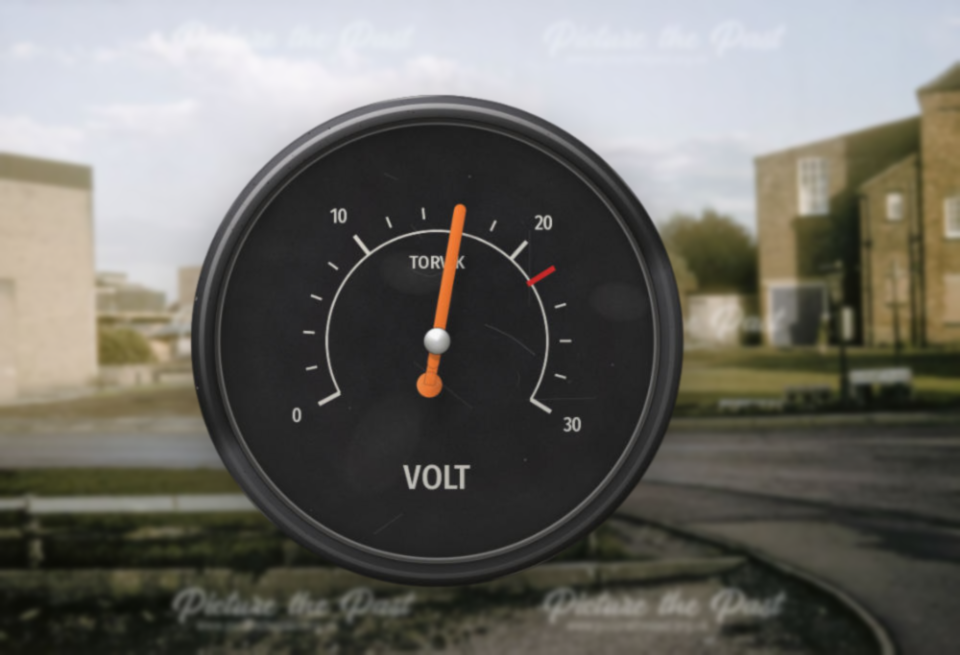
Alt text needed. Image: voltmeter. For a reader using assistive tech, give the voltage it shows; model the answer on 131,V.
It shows 16,V
